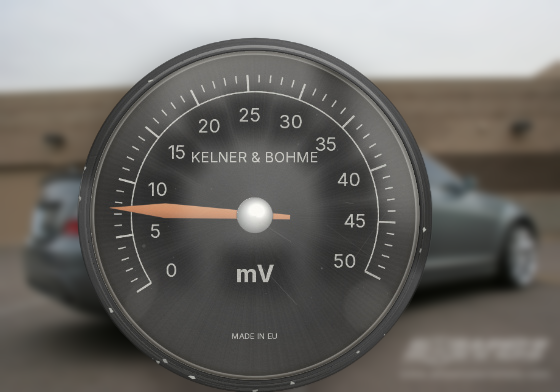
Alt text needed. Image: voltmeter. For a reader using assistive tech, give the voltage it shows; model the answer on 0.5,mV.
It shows 7.5,mV
